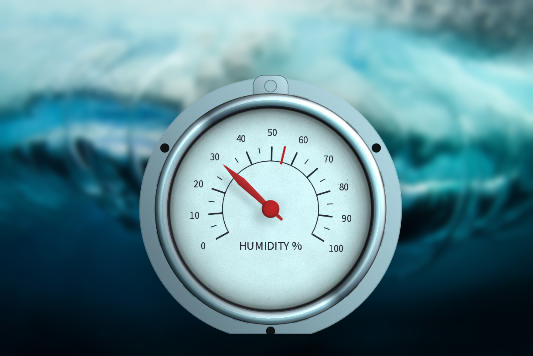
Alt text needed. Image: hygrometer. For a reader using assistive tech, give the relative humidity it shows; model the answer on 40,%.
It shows 30,%
